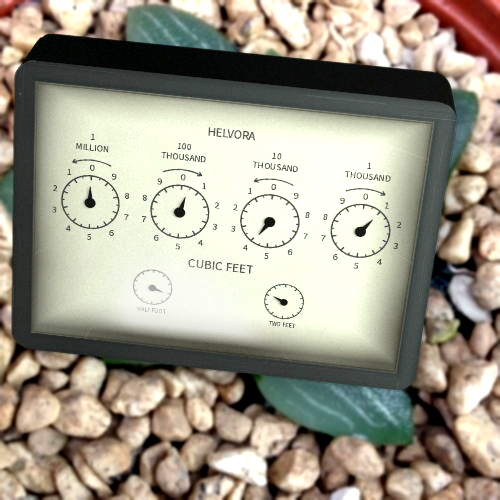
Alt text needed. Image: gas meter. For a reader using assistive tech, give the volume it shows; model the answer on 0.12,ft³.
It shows 4100,ft³
